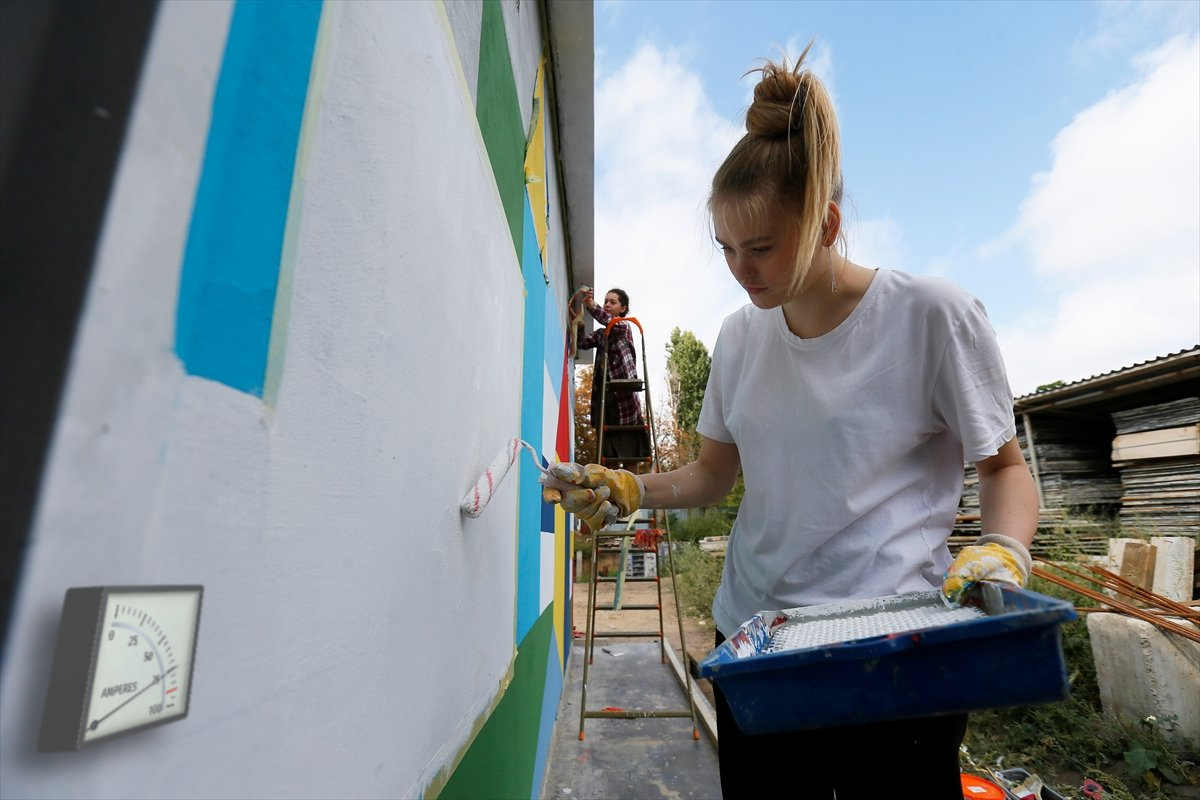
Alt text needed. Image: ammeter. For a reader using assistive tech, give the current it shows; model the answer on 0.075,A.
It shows 75,A
